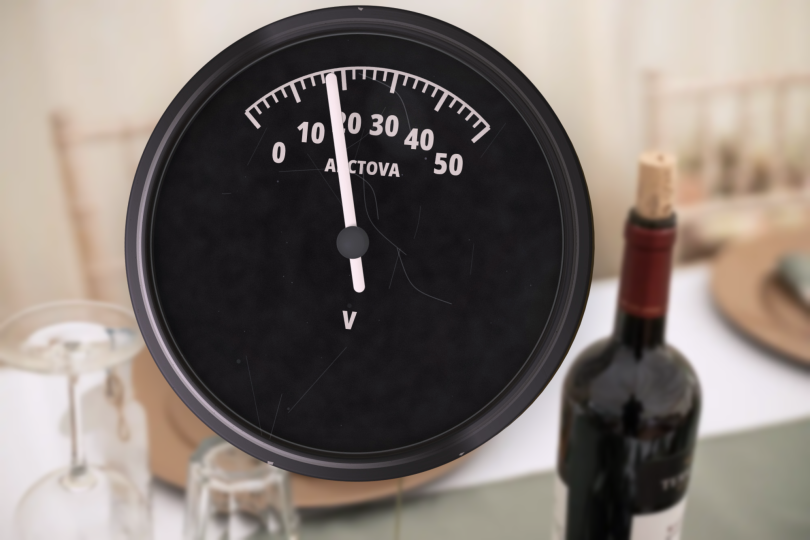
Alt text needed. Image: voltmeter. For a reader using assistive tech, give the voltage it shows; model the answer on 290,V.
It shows 18,V
